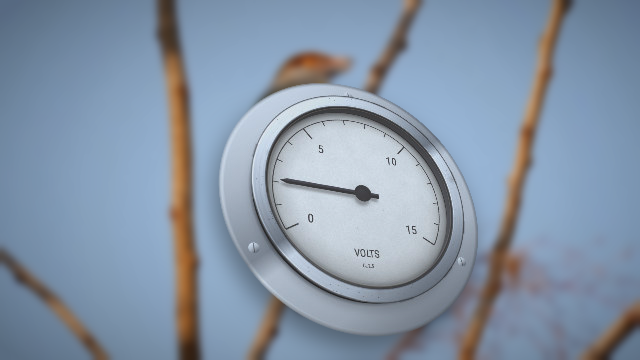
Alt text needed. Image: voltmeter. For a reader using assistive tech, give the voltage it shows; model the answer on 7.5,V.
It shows 2,V
